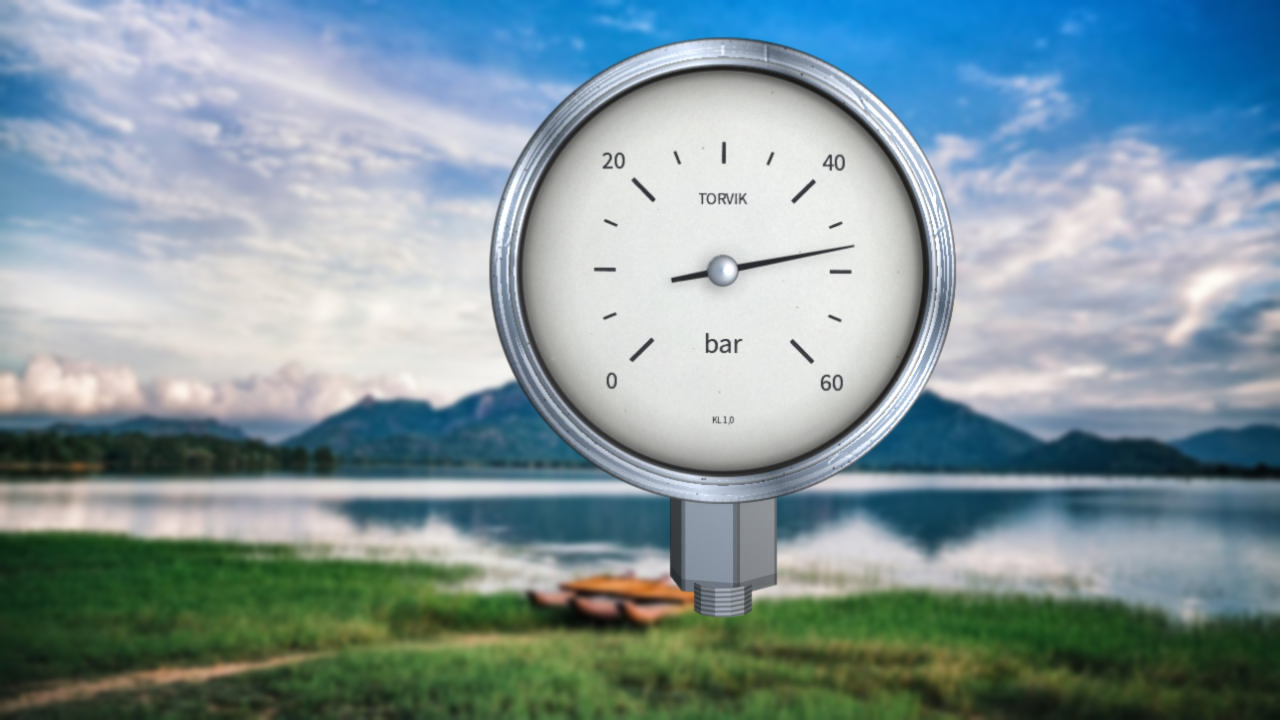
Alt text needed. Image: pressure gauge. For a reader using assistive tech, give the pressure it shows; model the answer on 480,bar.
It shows 47.5,bar
